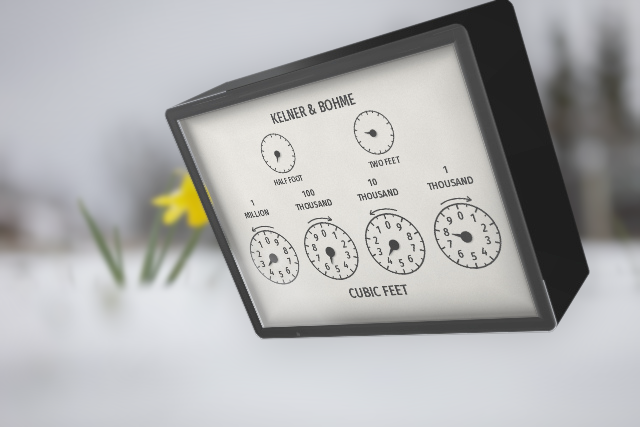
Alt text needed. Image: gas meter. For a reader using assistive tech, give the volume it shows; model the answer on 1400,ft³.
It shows 353800,ft³
